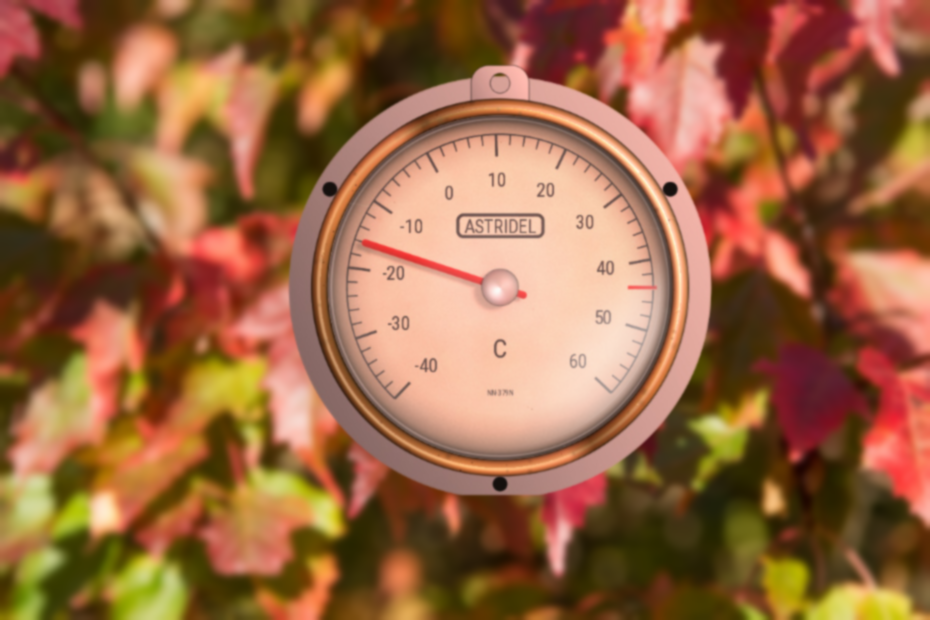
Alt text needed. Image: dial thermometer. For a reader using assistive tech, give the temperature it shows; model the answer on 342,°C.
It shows -16,°C
